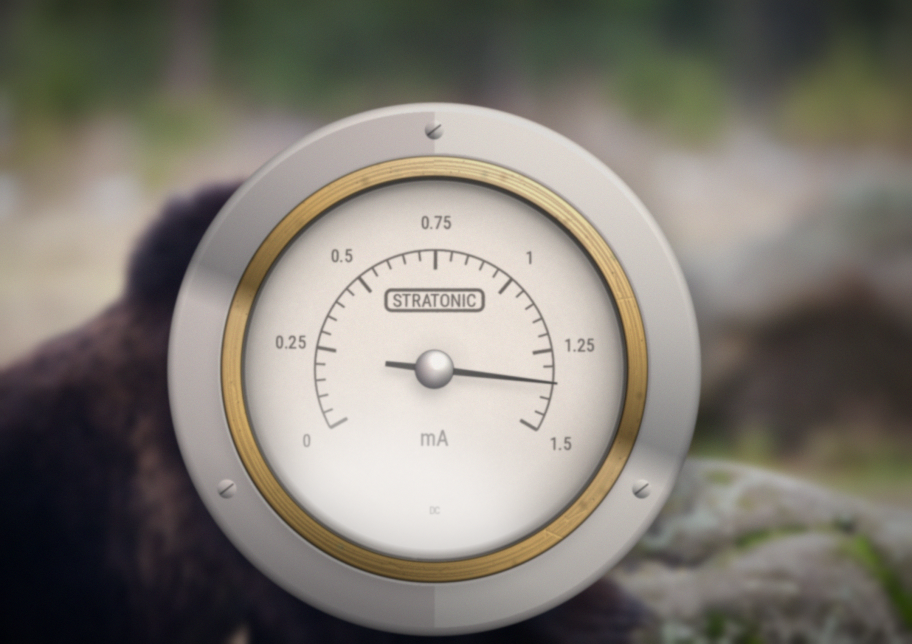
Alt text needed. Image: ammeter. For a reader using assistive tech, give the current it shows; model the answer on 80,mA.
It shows 1.35,mA
